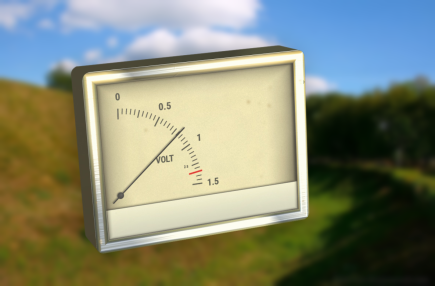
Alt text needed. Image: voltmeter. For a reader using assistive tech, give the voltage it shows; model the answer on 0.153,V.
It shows 0.8,V
